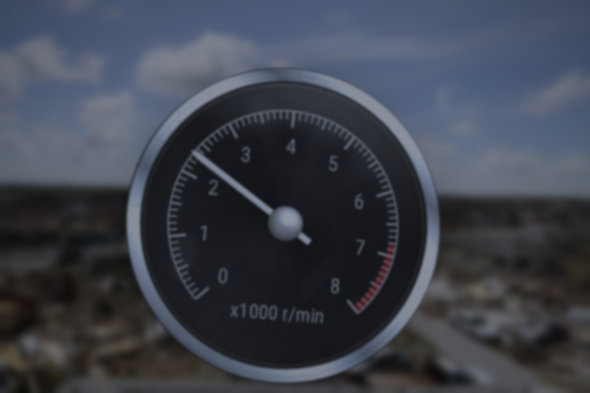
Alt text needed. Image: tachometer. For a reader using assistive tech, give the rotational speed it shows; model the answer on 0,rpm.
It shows 2300,rpm
